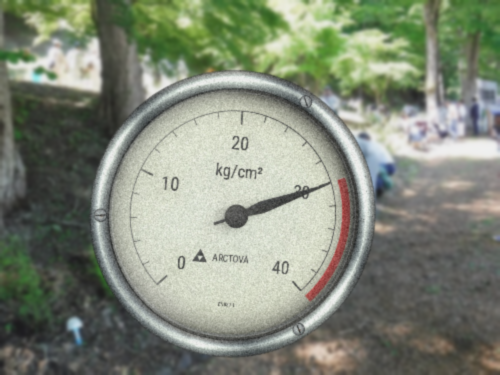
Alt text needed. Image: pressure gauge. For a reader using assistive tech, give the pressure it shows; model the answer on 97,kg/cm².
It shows 30,kg/cm²
